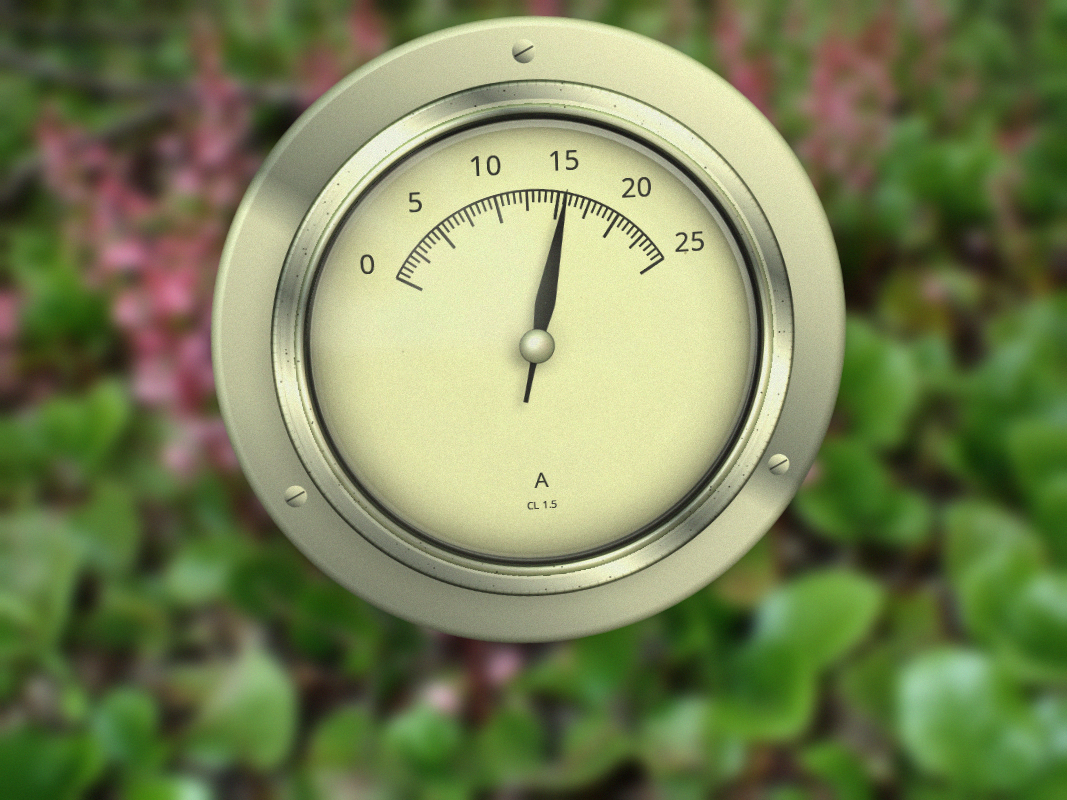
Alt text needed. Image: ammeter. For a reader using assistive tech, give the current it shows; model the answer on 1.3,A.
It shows 15.5,A
